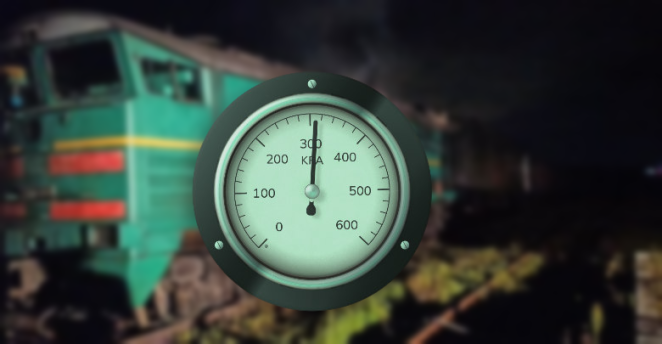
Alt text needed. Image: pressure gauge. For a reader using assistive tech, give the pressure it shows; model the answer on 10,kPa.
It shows 310,kPa
